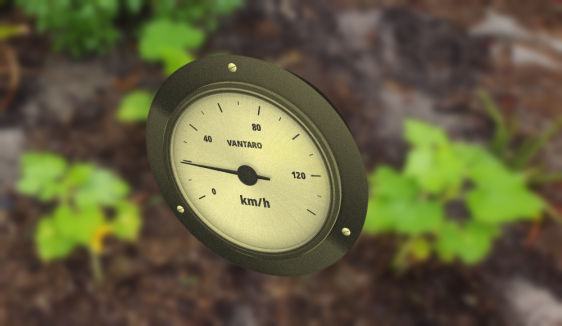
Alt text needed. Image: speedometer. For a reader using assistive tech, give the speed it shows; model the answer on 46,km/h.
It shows 20,km/h
